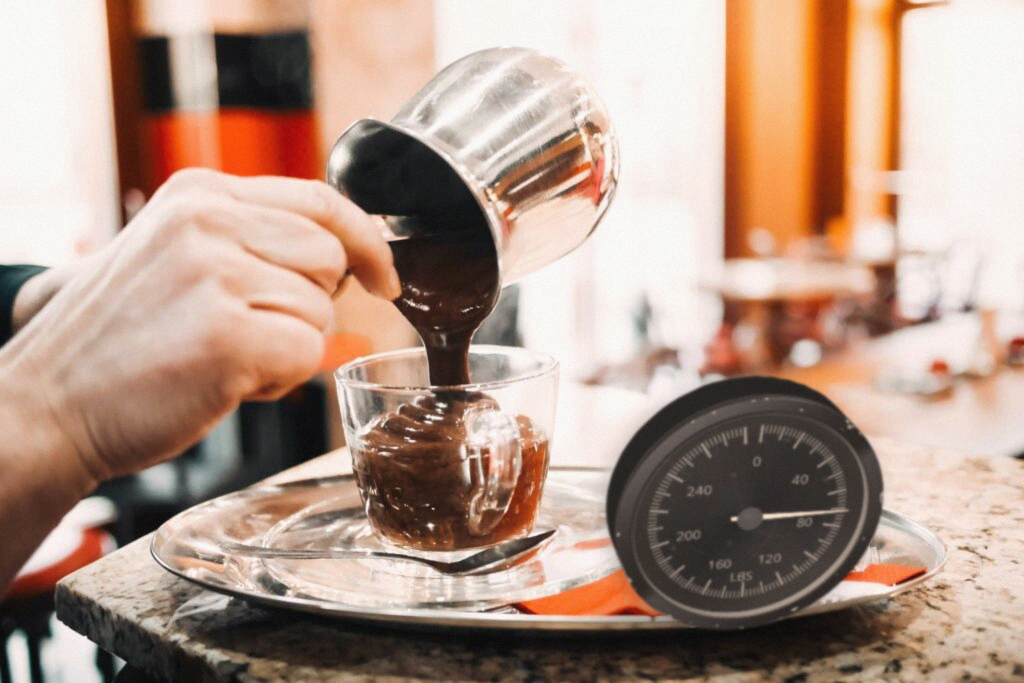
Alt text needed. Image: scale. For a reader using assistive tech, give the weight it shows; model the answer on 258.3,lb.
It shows 70,lb
